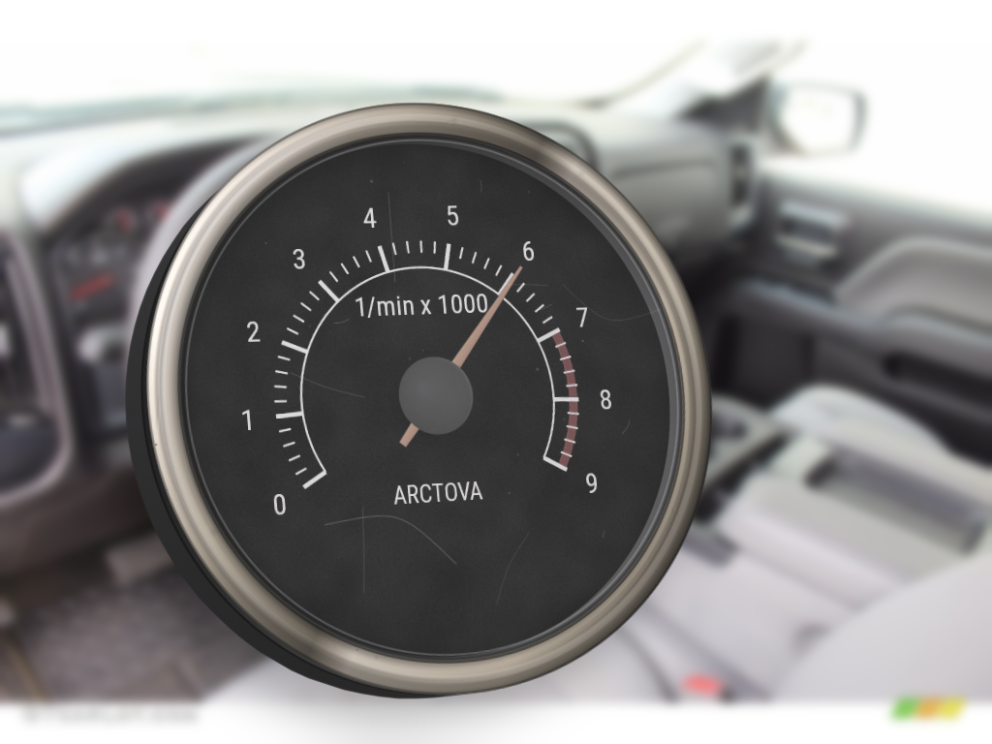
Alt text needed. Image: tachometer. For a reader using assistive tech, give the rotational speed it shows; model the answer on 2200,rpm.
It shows 6000,rpm
